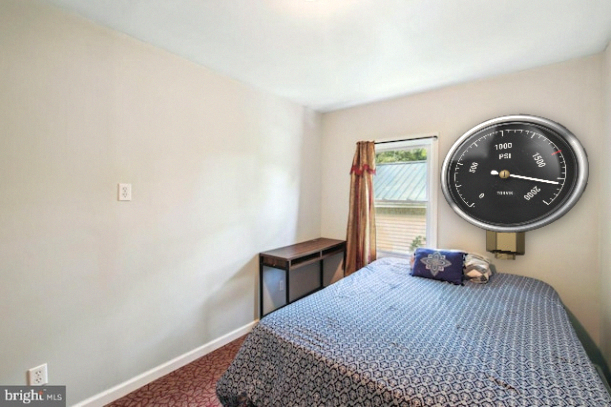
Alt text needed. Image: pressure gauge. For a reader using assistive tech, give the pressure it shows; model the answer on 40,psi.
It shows 1800,psi
